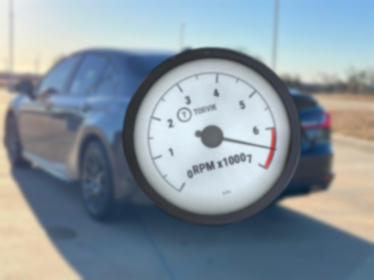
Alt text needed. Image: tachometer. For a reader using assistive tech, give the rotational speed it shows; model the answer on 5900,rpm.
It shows 6500,rpm
